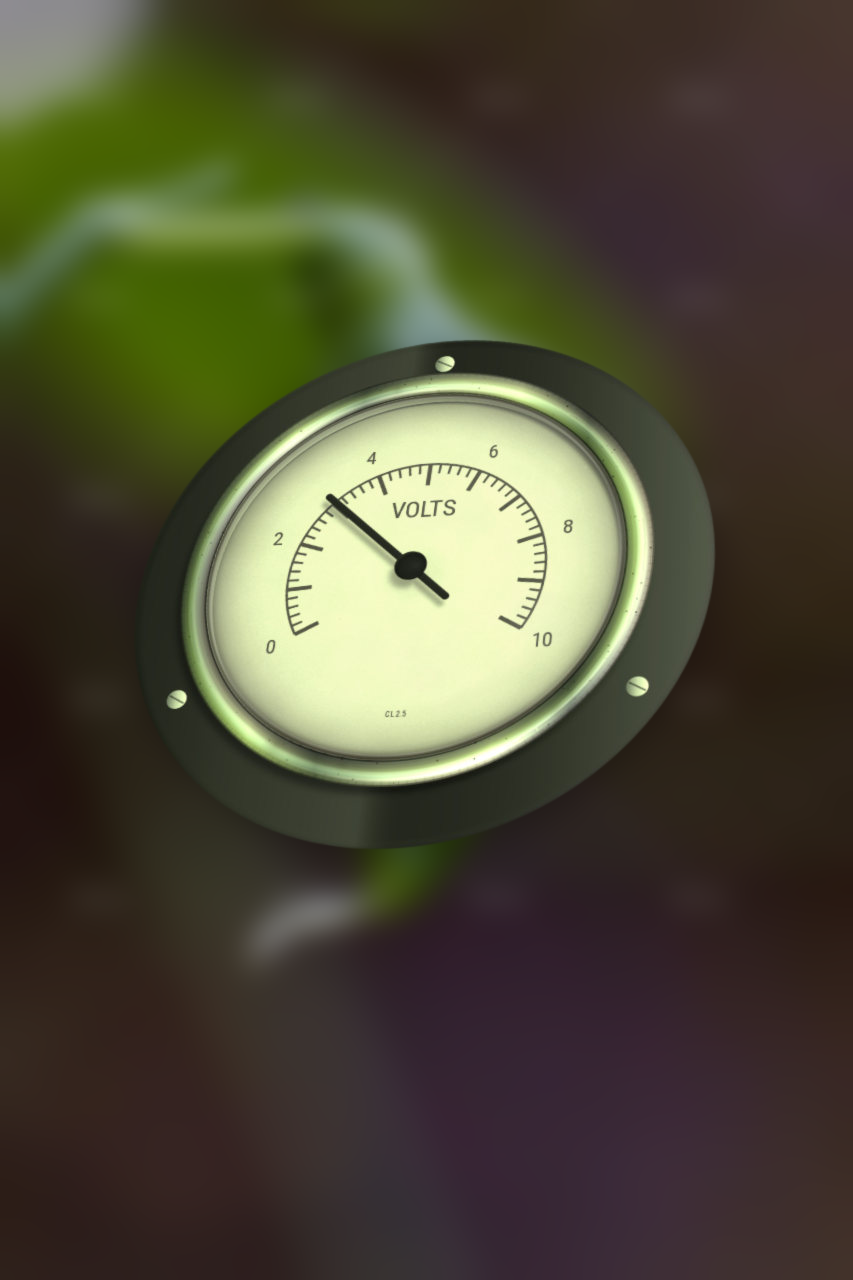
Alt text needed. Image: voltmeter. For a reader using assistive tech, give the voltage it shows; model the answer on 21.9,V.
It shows 3,V
